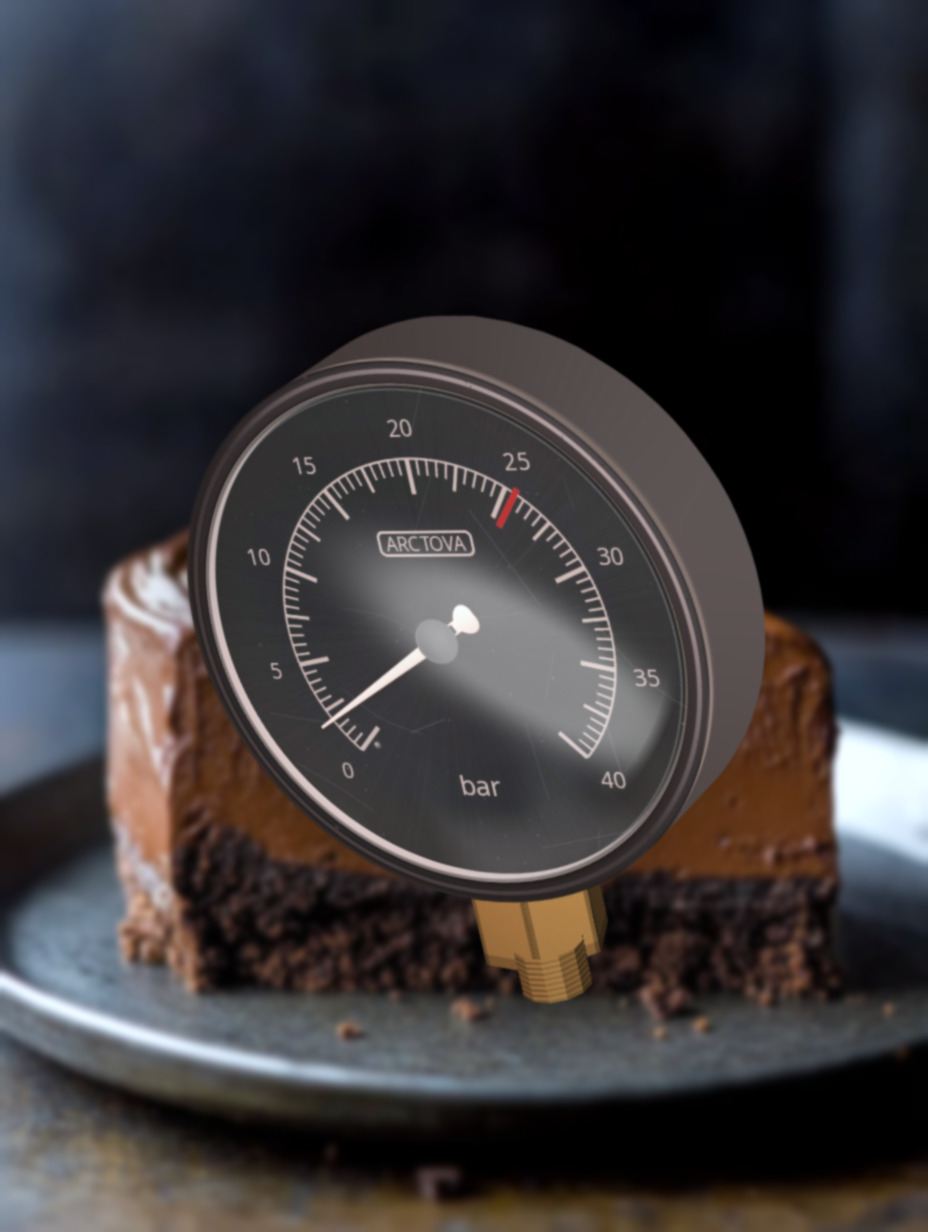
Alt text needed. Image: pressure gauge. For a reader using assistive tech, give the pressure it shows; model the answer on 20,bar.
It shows 2,bar
